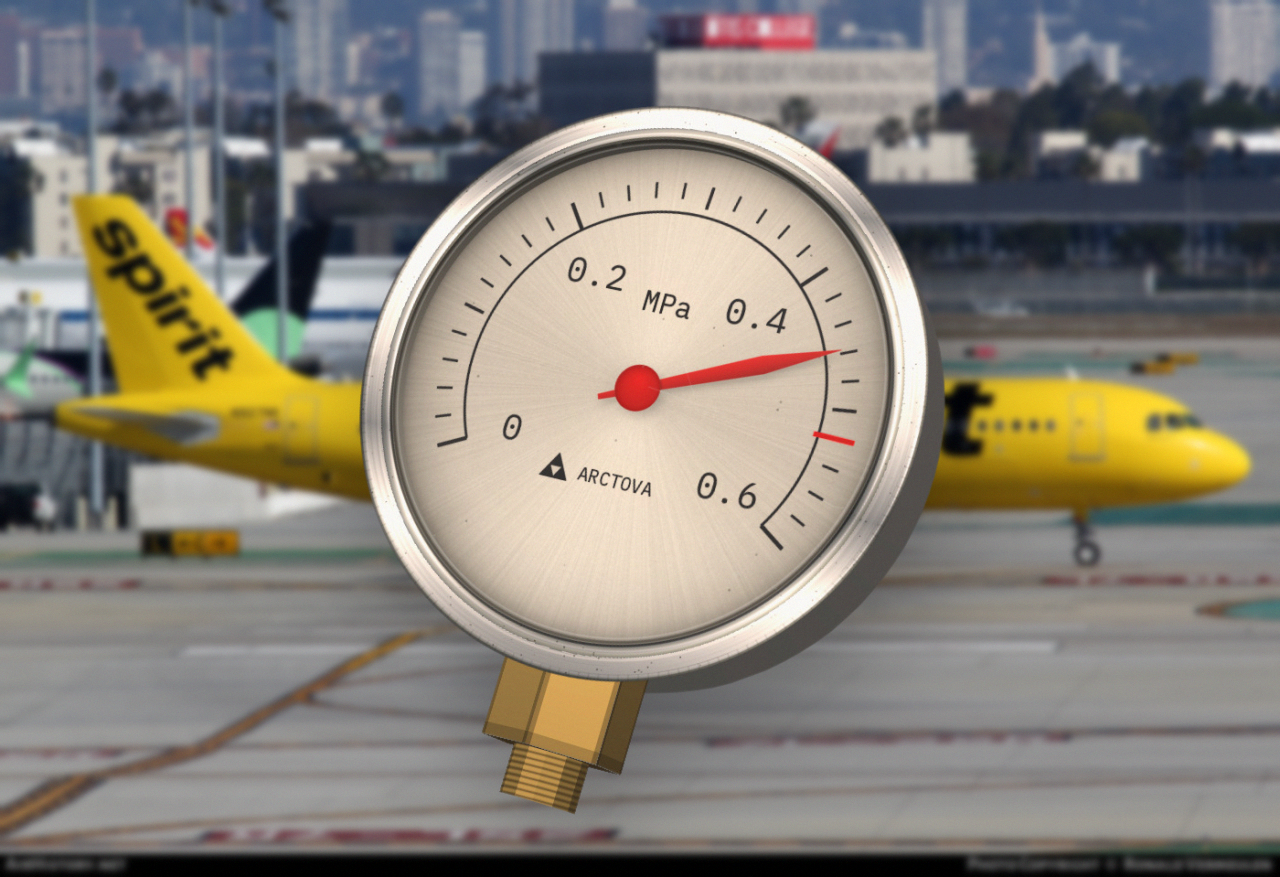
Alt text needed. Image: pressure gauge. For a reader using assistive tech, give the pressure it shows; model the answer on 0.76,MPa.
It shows 0.46,MPa
